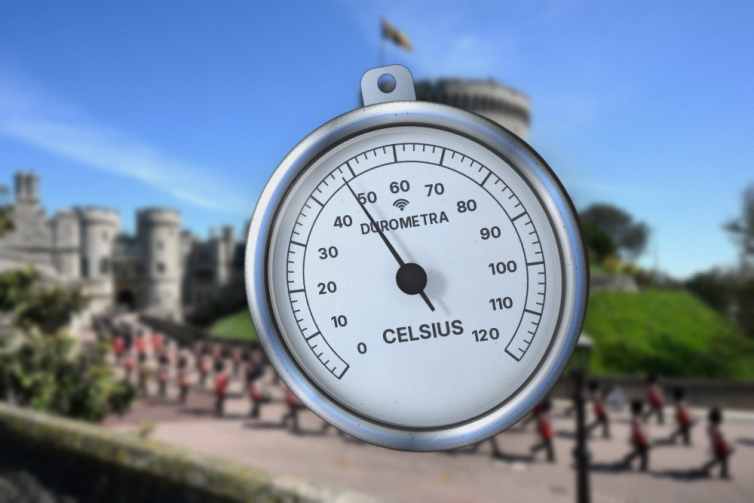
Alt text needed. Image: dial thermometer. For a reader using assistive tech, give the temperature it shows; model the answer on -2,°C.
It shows 48,°C
